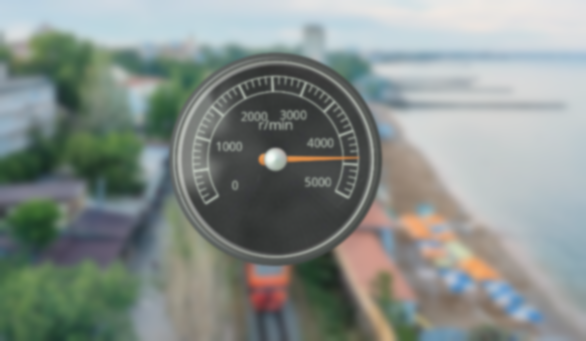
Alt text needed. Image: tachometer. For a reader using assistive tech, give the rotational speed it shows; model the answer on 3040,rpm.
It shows 4400,rpm
